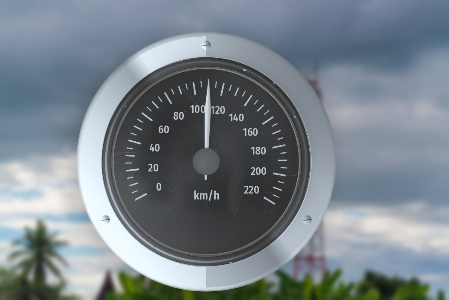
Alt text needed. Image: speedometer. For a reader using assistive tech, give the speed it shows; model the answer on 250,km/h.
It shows 110,km/h
